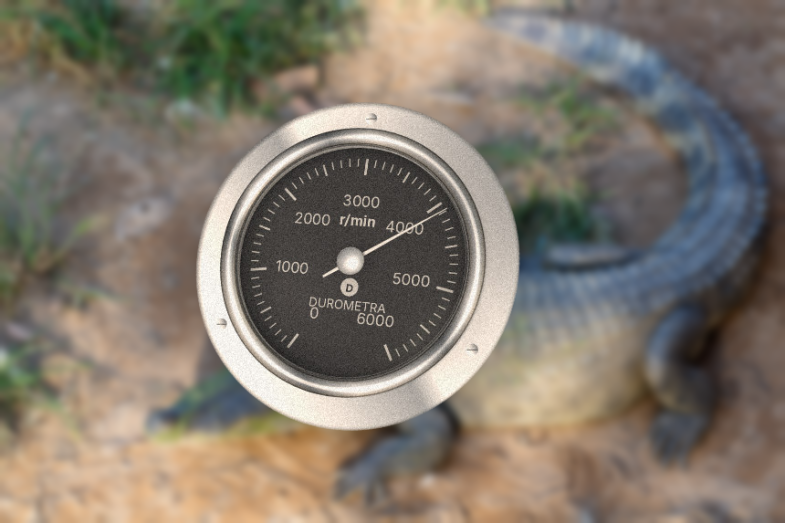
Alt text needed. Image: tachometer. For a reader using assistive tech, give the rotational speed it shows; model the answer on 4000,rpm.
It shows 4100,rpm
